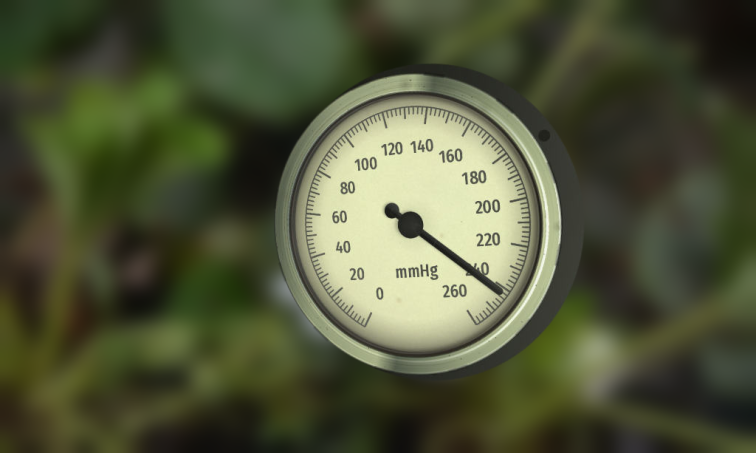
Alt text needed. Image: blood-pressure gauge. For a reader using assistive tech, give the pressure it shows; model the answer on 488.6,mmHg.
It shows 242,mmHg
